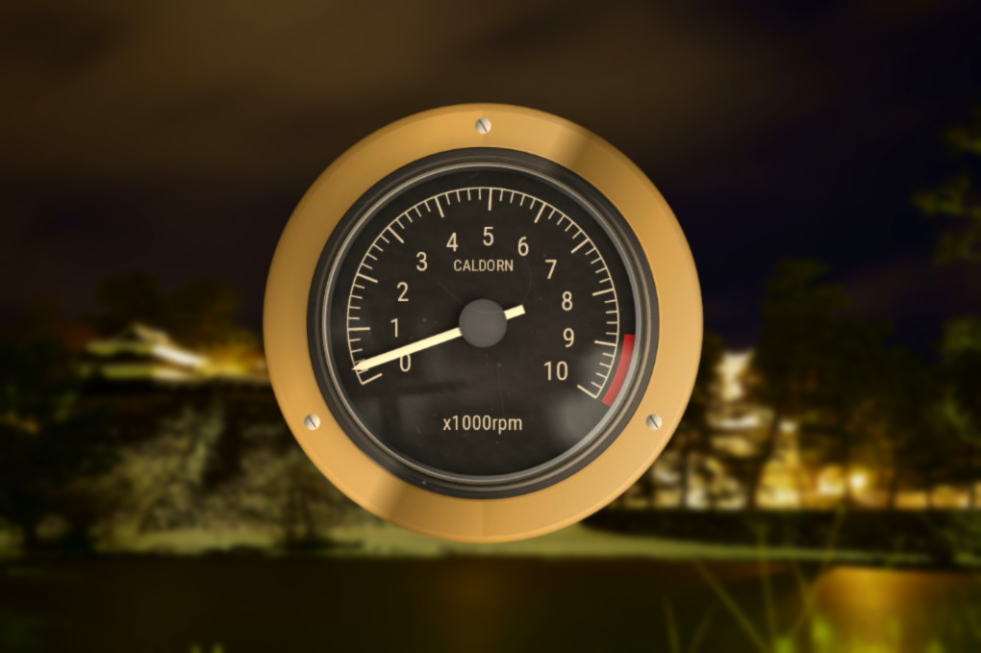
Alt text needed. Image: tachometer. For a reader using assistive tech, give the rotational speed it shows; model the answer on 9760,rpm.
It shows 300,rpm
